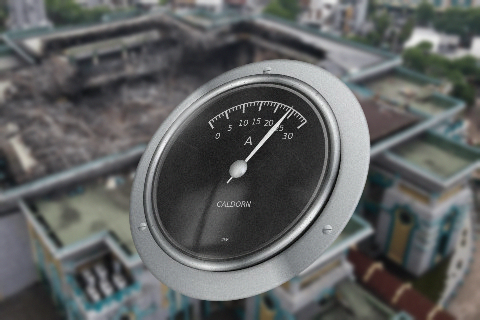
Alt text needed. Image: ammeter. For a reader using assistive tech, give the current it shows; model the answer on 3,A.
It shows 25,A
